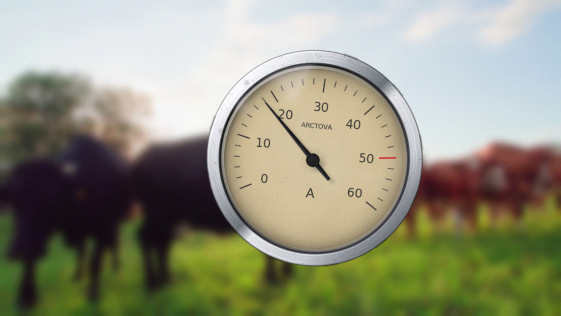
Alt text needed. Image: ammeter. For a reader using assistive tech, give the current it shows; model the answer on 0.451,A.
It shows 18,A
